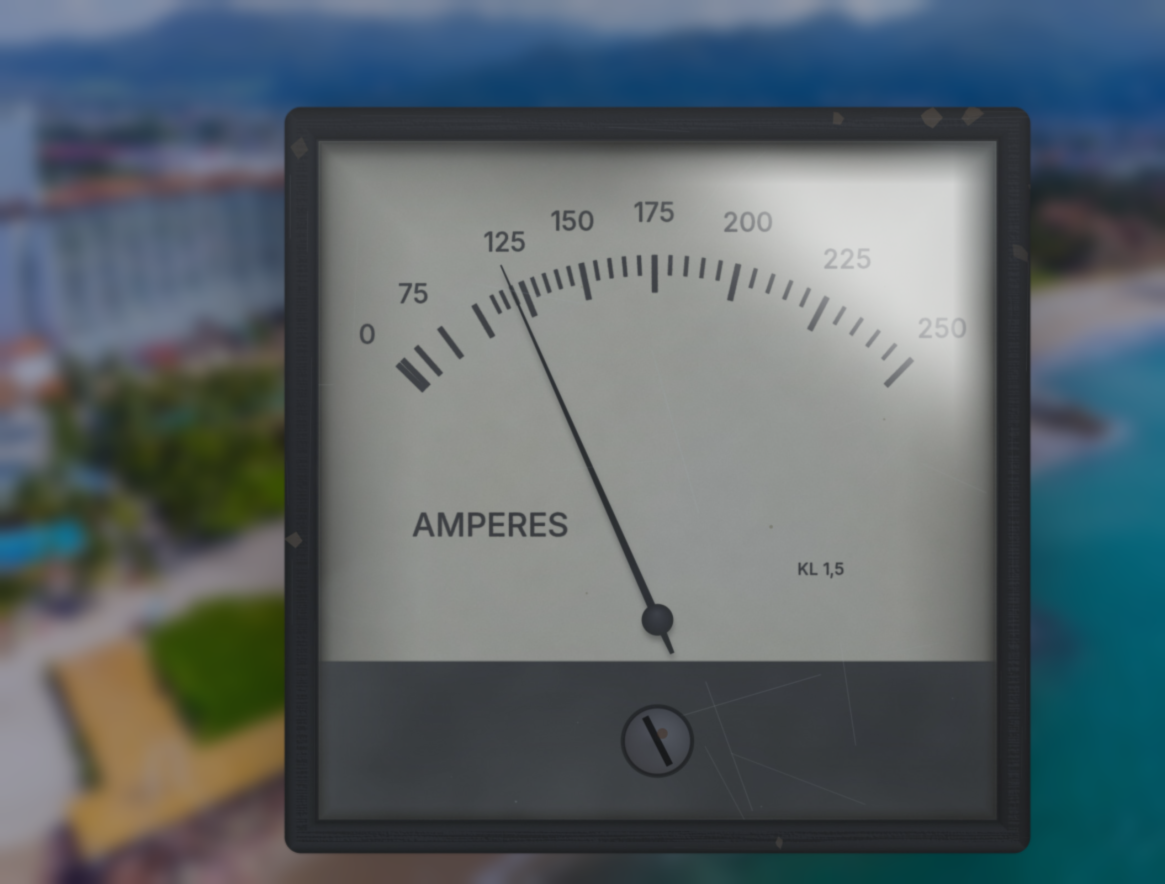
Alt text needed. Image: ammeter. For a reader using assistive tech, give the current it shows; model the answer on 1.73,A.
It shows 120,A
